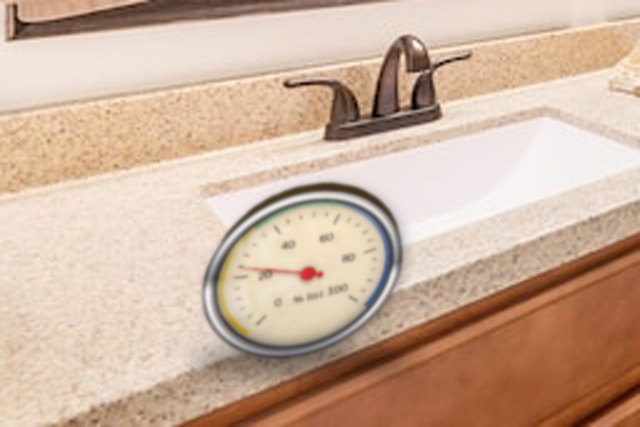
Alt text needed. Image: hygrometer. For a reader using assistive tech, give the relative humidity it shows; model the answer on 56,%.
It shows 24,%
